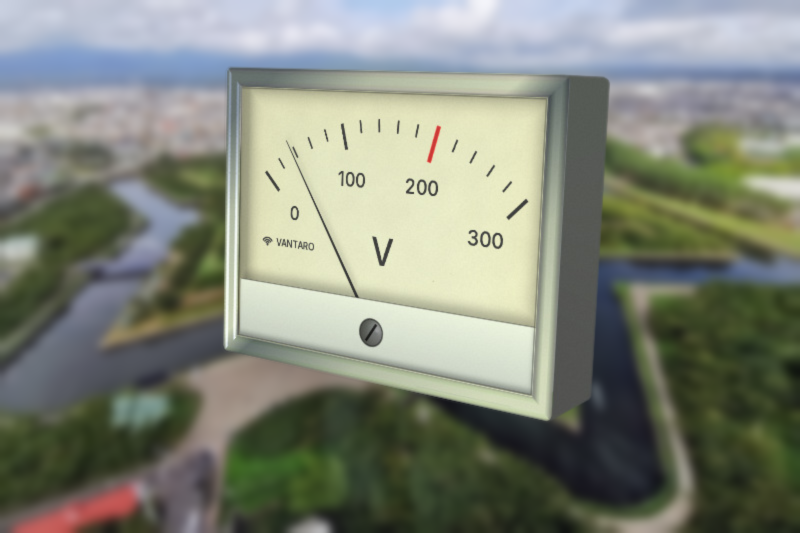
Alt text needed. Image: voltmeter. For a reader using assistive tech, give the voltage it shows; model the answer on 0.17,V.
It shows 40,V
